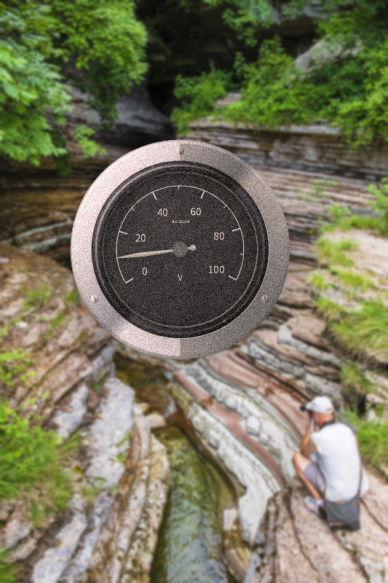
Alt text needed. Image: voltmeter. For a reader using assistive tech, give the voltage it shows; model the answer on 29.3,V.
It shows 10,V
